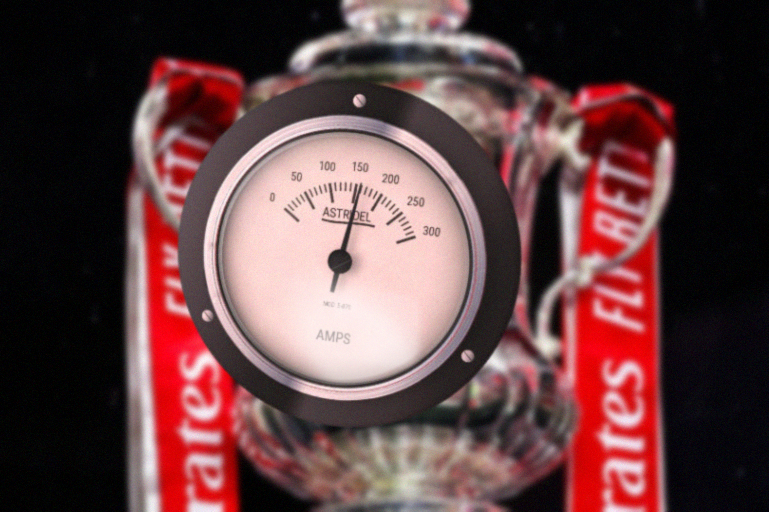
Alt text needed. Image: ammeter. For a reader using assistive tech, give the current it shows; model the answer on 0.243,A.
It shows 160,A
